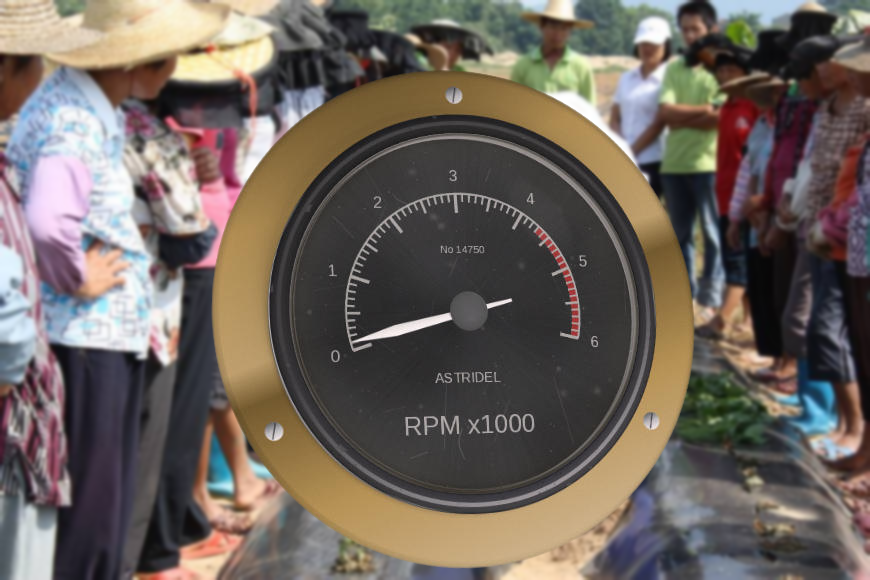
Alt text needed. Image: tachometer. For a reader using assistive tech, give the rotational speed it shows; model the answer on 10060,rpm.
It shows 100,rpm
